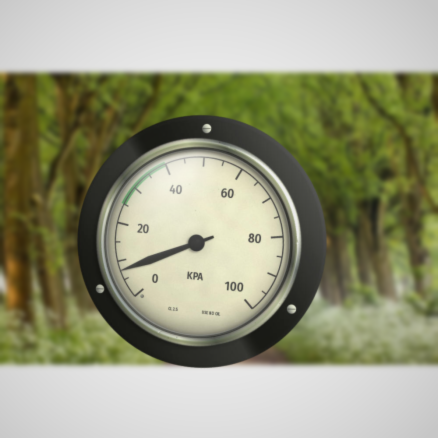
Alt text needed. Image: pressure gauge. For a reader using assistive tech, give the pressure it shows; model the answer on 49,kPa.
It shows 7.5,kPa
